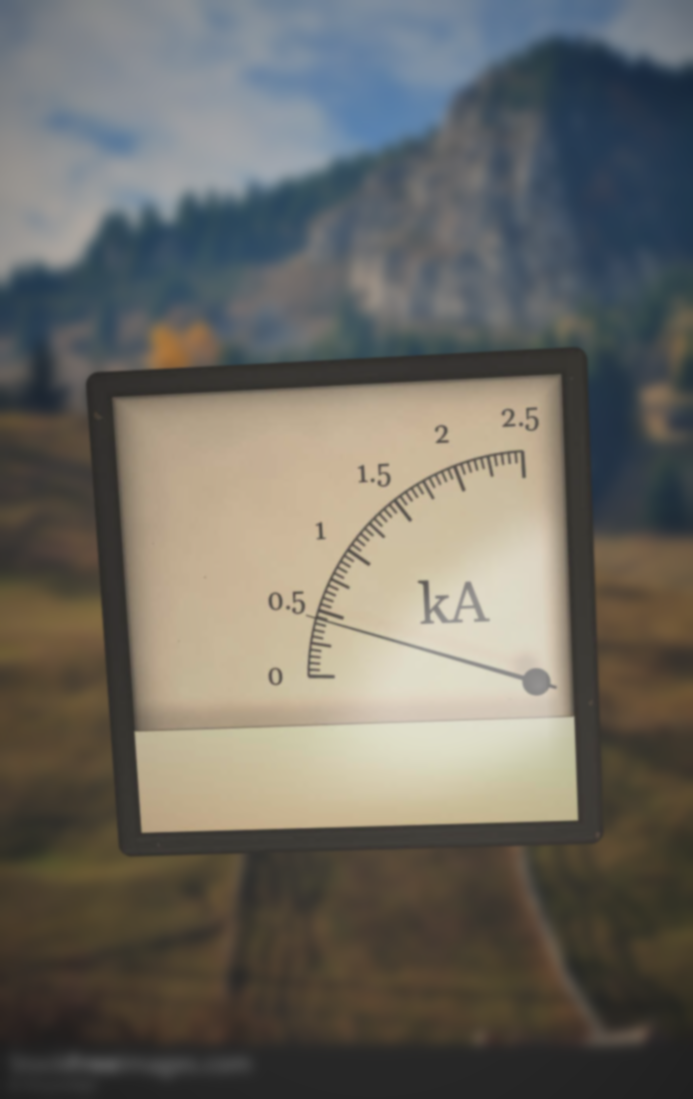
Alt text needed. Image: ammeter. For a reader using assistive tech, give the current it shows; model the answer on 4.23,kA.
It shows 0.45,kA
